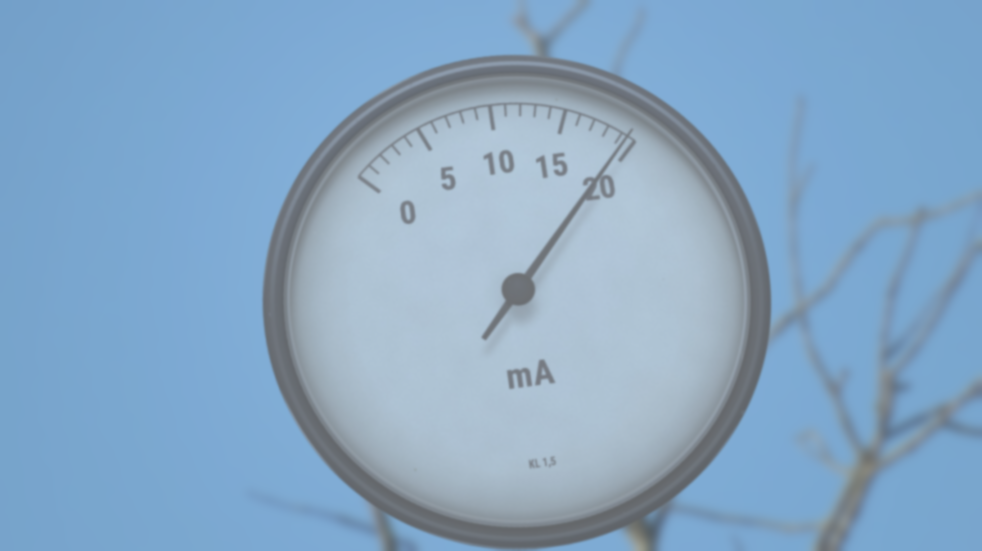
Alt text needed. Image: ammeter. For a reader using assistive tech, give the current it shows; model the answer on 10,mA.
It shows 19.5,mA
